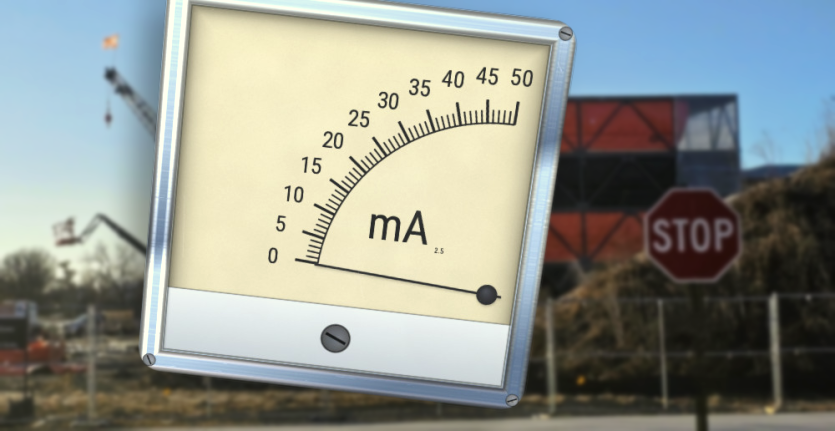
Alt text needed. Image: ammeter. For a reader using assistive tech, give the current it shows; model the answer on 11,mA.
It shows 0,mA
